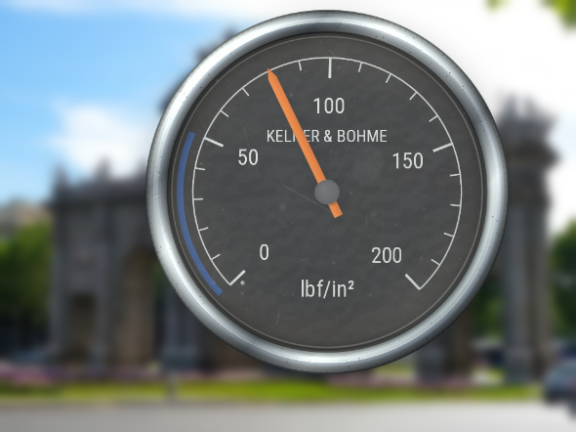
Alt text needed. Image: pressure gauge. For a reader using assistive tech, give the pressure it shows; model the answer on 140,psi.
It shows 80,psi
